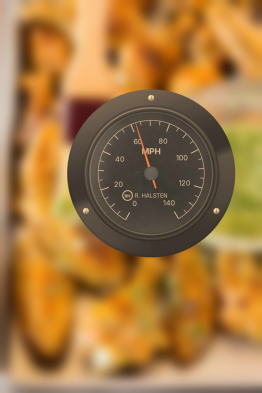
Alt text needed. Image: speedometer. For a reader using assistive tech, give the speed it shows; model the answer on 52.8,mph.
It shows 62.5,mph
